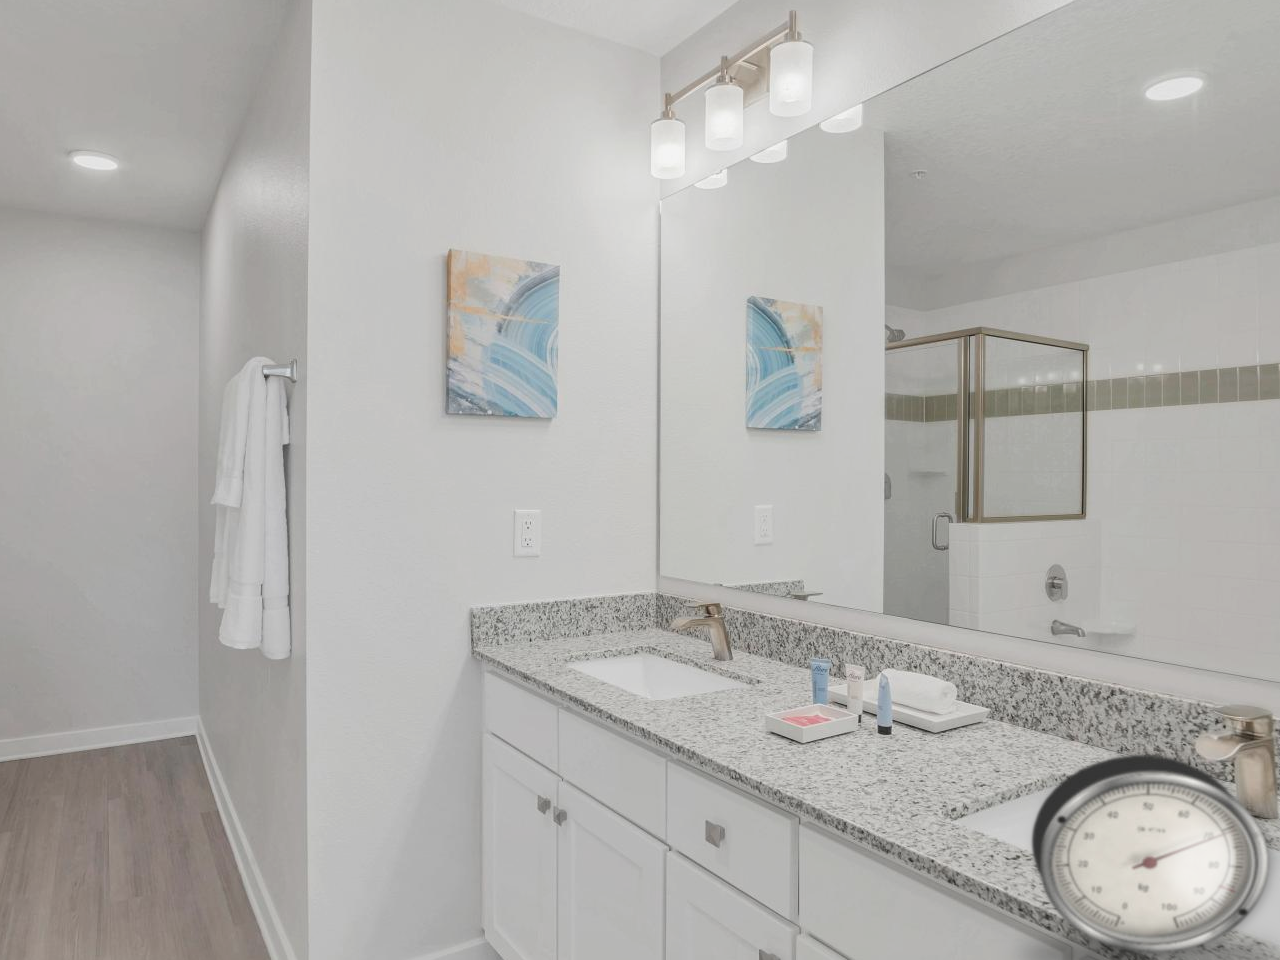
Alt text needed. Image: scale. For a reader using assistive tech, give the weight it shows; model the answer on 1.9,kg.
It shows 70,kg
